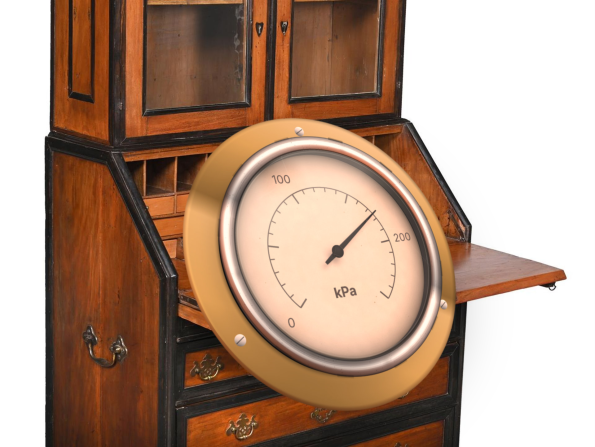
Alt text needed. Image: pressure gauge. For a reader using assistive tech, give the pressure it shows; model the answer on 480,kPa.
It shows 175,kPa
